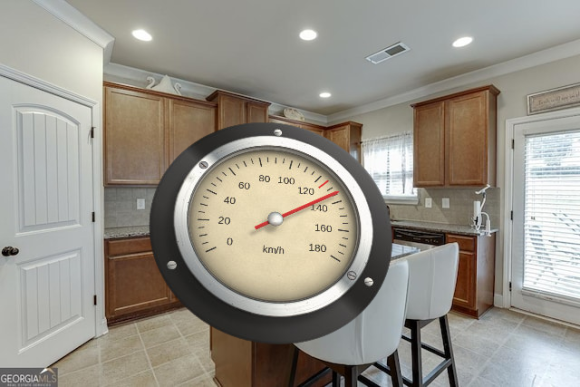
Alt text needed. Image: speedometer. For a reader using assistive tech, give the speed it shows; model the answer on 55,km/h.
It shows 135,km/h
